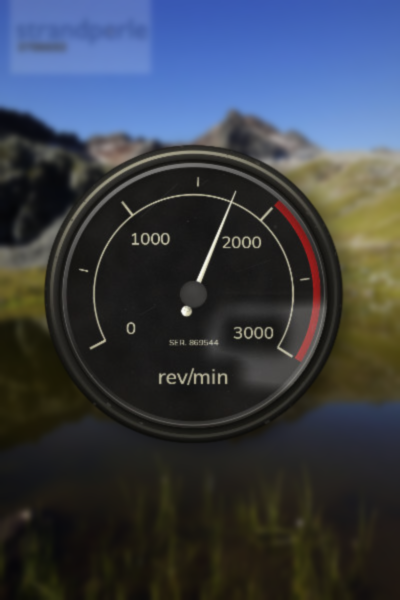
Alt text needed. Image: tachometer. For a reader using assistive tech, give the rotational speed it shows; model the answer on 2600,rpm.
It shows 1750,rpm
